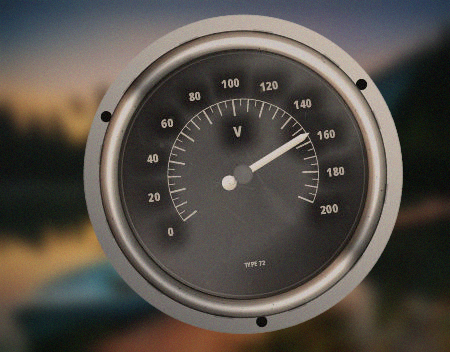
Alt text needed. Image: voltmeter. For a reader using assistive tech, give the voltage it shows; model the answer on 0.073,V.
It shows 155,V
